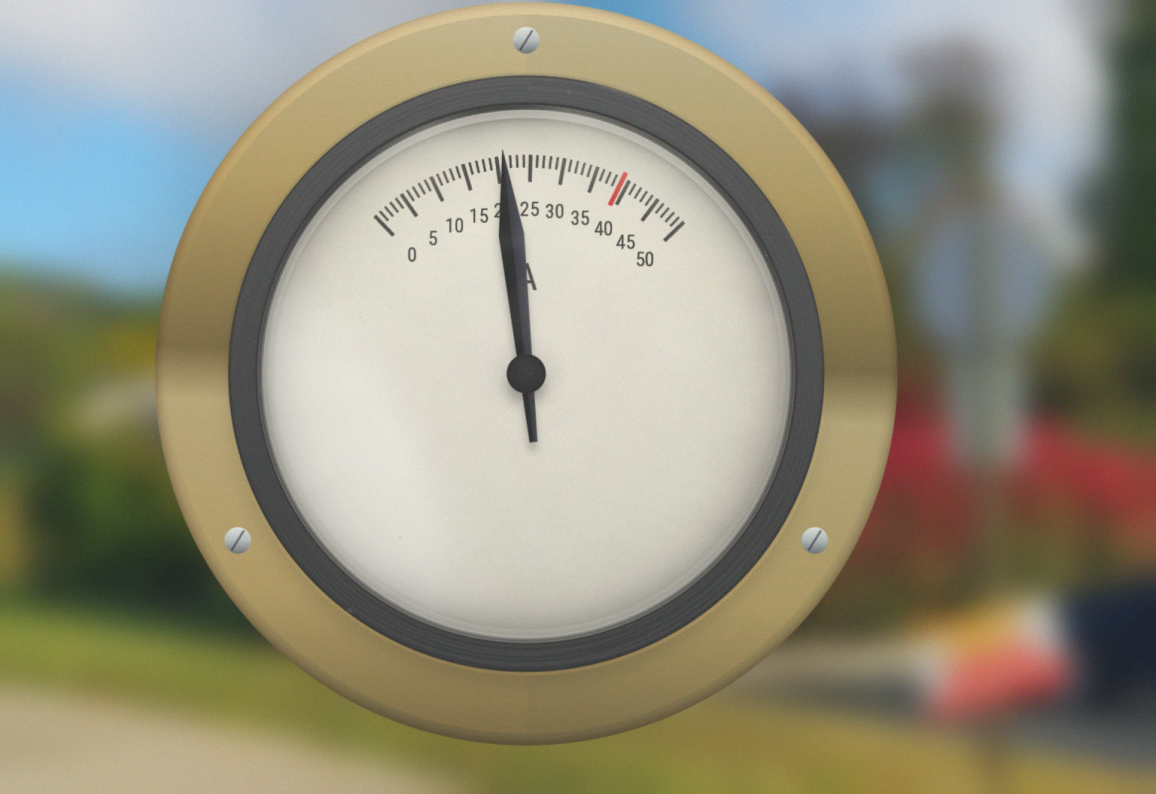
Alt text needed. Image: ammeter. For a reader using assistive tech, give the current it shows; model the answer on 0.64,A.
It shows 21,A
